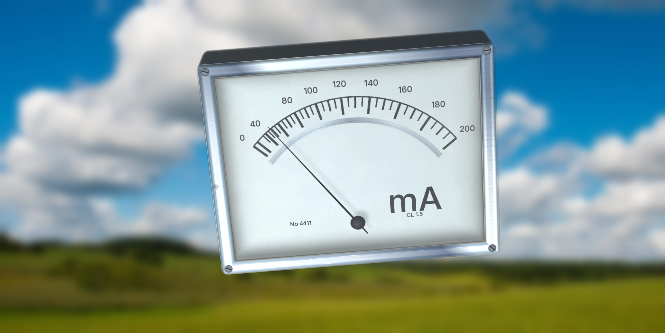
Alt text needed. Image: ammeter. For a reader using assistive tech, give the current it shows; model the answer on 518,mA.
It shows 50,mA
